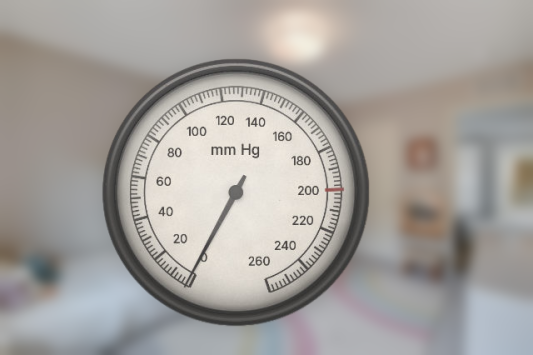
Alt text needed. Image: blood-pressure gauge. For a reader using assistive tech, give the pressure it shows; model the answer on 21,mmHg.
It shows 2,mmHg
